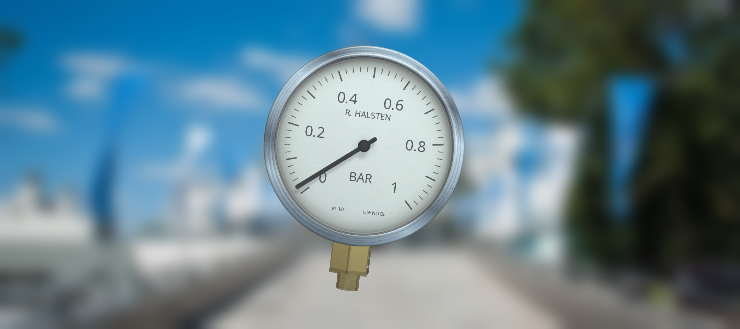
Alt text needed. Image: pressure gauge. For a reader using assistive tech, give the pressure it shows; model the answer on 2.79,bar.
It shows 0.02,bar
